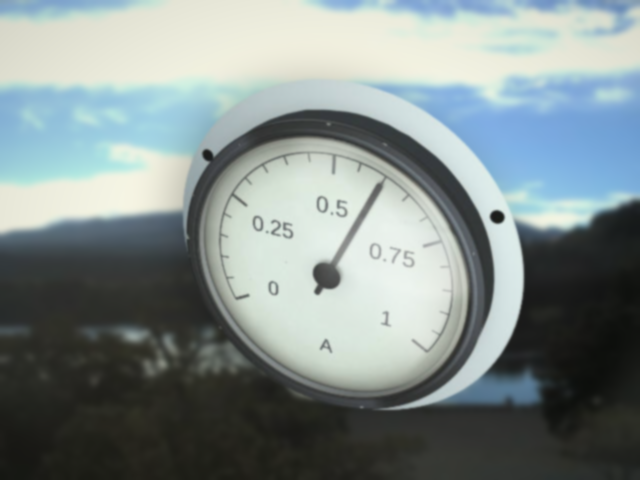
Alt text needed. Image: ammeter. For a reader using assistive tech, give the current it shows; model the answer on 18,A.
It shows 0.6,A
